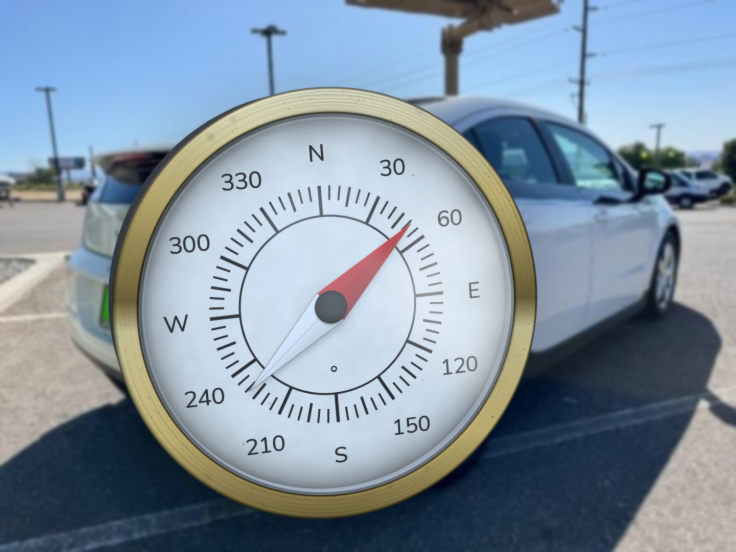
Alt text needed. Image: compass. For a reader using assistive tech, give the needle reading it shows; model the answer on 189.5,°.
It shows 50,°
